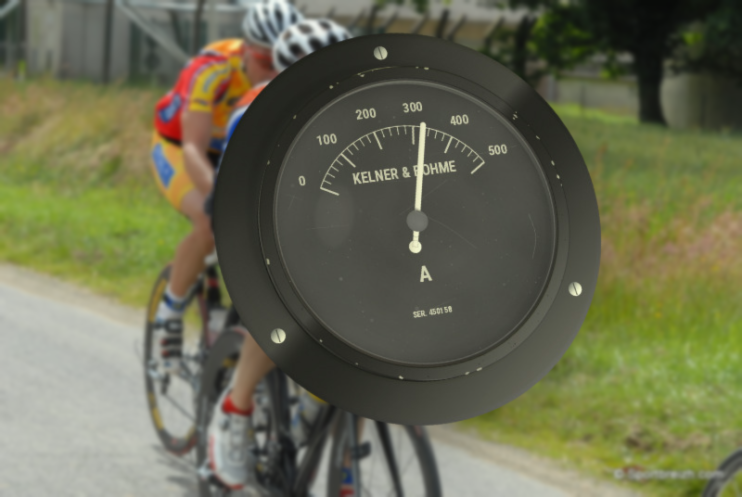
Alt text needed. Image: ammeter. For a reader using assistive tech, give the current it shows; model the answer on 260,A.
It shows 320,A
